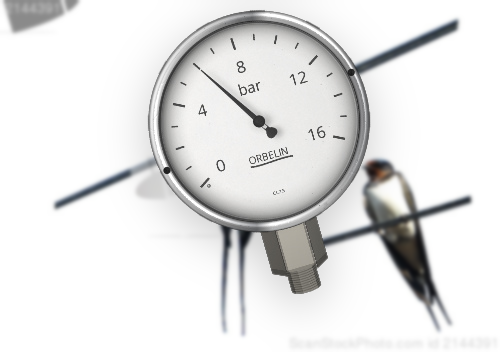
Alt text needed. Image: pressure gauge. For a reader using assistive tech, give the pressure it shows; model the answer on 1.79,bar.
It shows 6,bar
